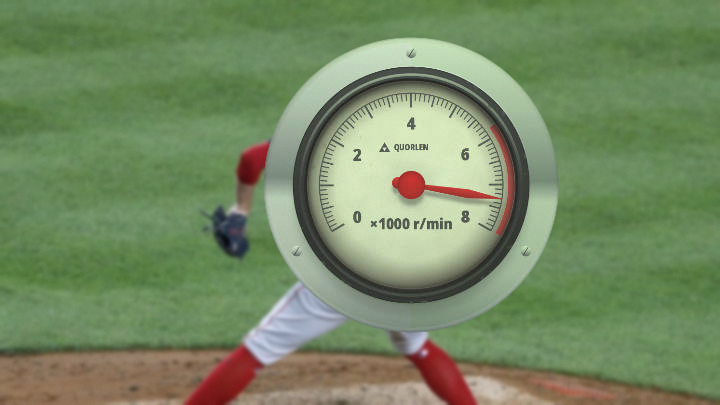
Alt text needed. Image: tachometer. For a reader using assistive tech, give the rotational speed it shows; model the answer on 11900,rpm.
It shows 7300,rpm
